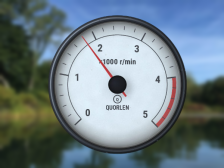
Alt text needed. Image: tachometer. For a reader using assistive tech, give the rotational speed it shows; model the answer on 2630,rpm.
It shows 1800,rpm
